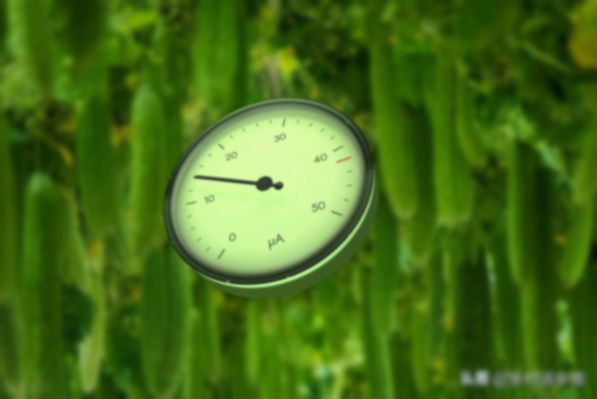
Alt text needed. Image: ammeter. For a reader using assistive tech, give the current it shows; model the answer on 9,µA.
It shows 14,µA
